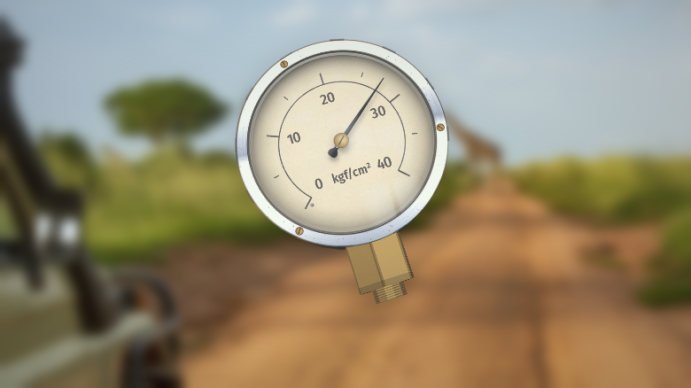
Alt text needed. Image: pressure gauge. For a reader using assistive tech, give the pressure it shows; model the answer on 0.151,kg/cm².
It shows 27.5,kg/cm²
